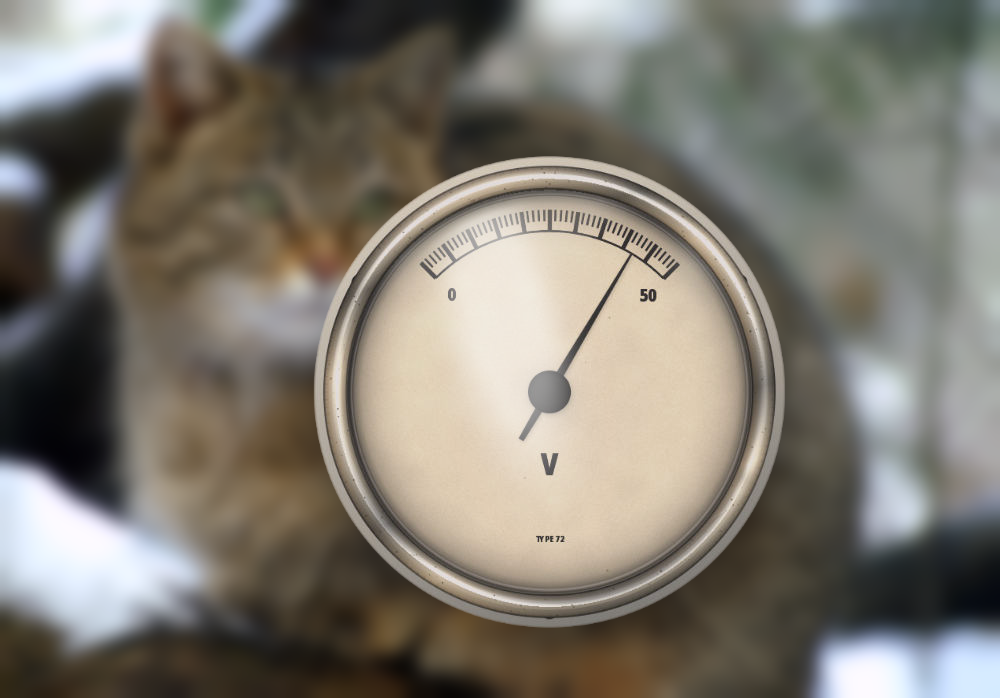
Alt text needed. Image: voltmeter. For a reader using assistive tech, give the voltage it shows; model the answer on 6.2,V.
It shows 42,V
